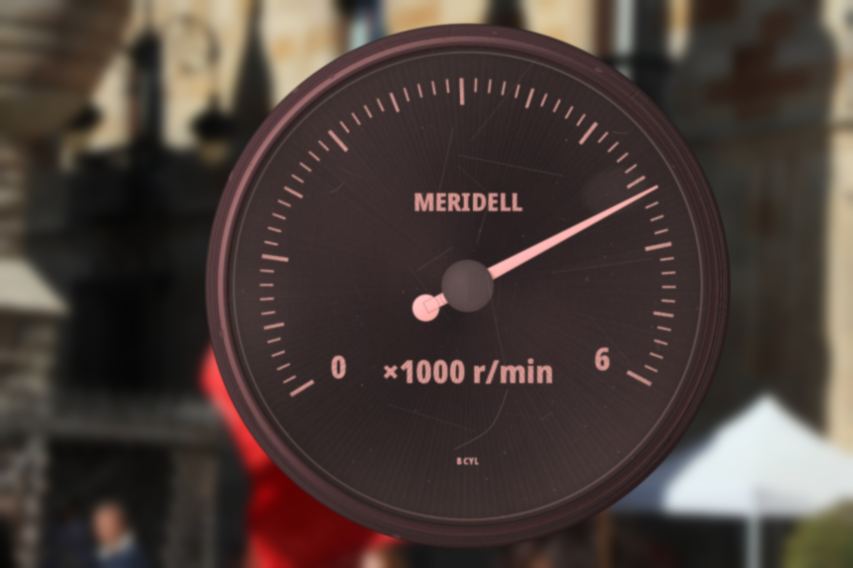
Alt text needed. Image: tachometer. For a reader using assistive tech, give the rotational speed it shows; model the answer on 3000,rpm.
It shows 4600,rpm
